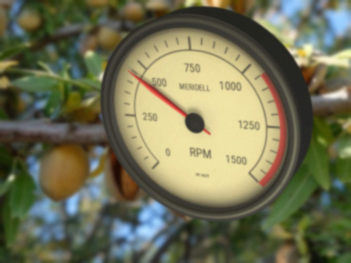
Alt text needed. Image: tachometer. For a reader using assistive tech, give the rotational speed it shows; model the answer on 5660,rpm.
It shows 450,rpm
